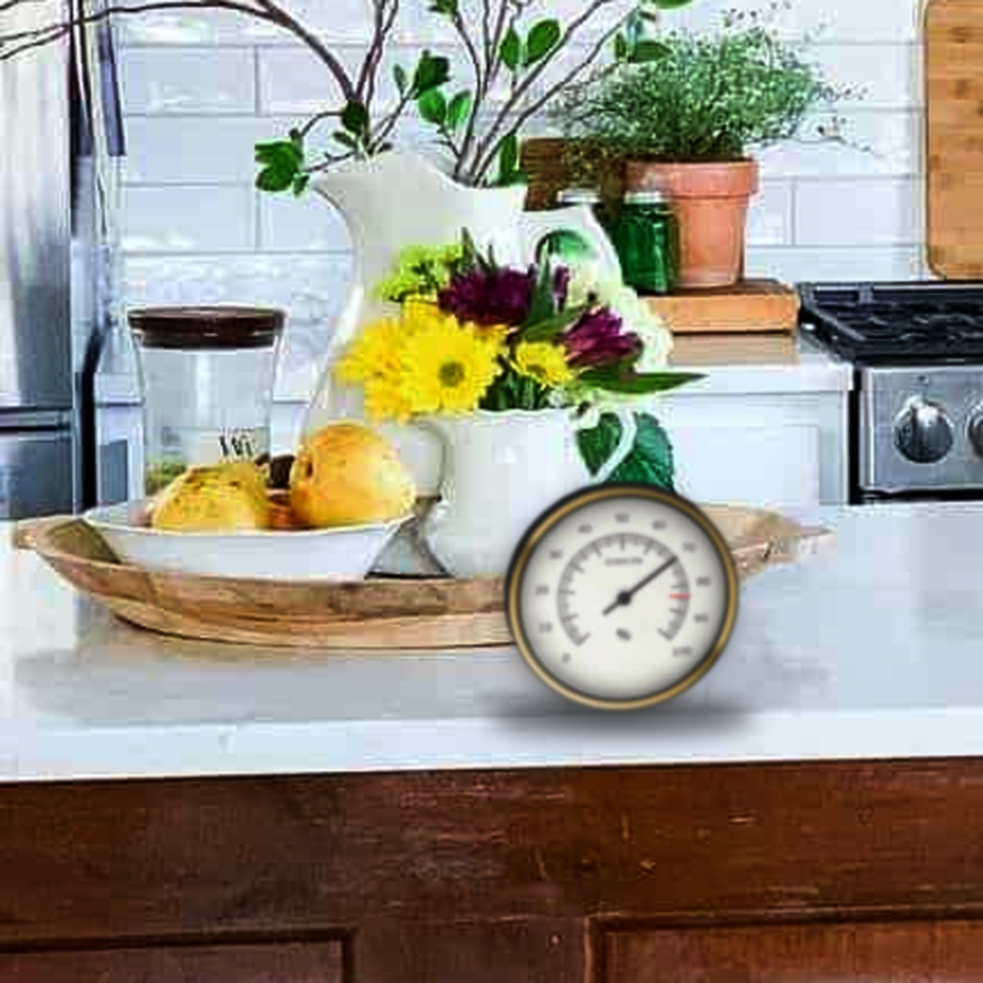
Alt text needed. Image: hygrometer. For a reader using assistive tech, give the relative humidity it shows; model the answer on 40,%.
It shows 70,%
